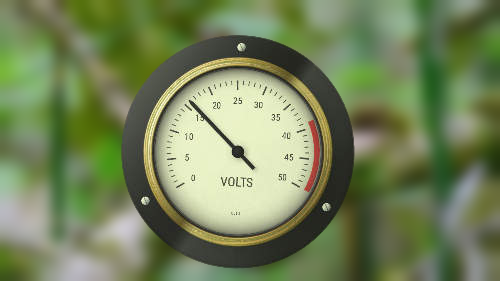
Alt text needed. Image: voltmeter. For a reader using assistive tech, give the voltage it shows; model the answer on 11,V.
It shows 16,V
